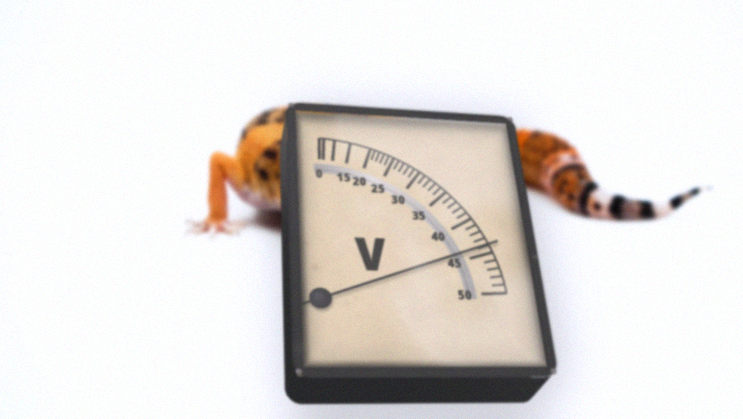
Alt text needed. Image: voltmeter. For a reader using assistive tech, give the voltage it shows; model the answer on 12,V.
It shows 44,V
